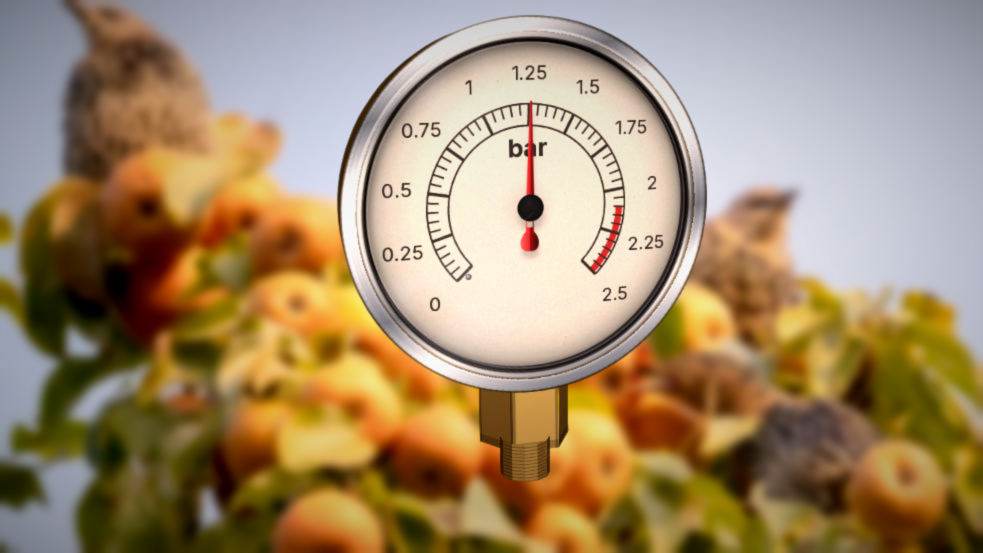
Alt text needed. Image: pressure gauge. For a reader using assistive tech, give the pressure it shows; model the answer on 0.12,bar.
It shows 1.25,bar
